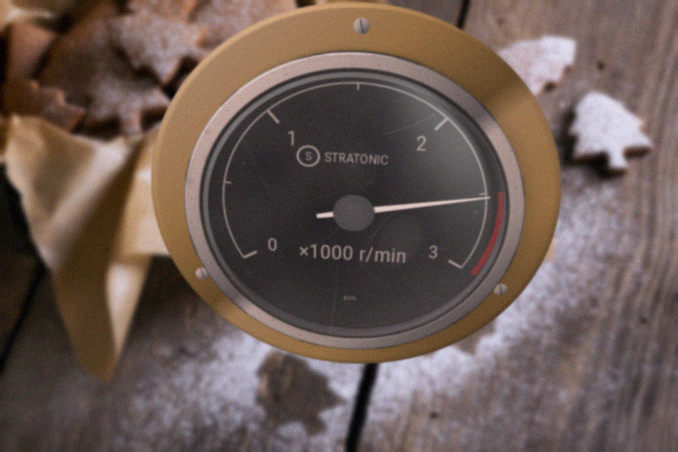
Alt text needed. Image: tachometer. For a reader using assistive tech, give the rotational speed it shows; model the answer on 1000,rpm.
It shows 2500,rpm
